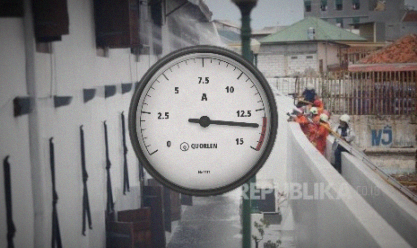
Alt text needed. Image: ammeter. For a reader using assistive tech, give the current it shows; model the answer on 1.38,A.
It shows 13.5,A
